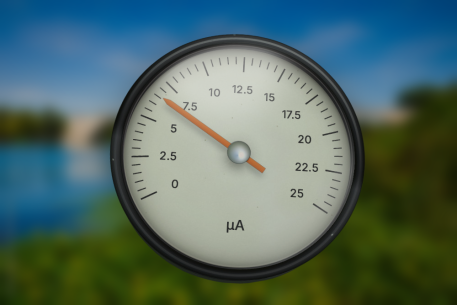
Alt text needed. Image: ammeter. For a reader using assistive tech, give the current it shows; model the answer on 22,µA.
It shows 6.5,µA
